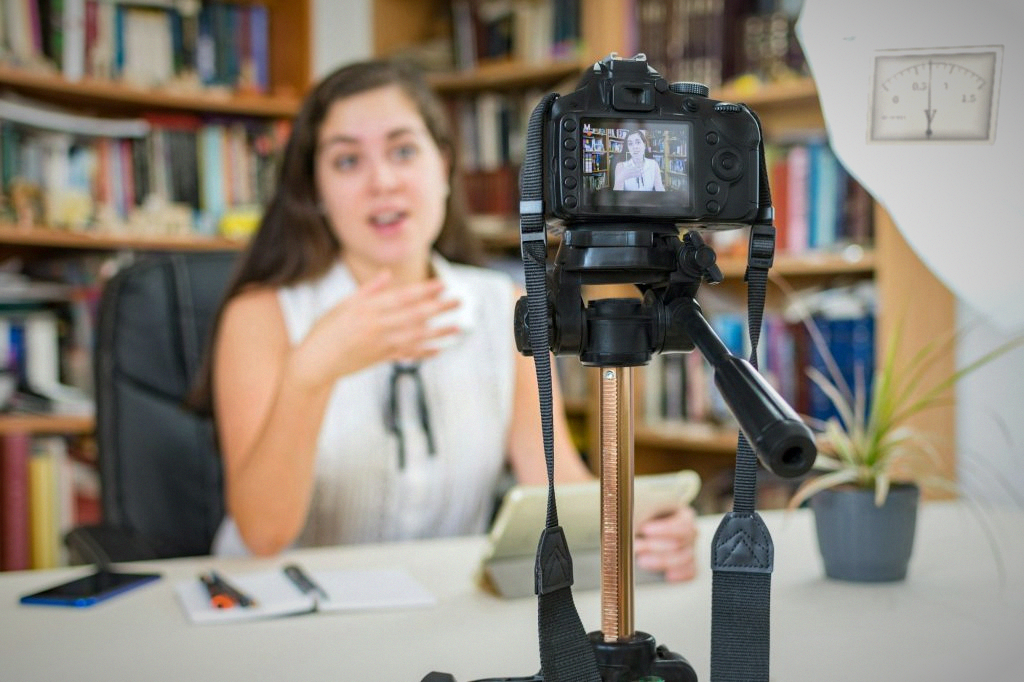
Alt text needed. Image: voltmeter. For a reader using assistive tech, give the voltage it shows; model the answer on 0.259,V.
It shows 0.7,V
